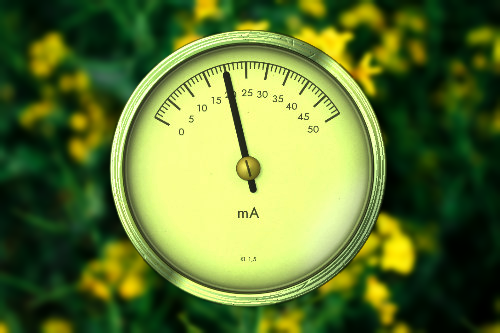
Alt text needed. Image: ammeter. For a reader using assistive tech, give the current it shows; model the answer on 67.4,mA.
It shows 20,mA
